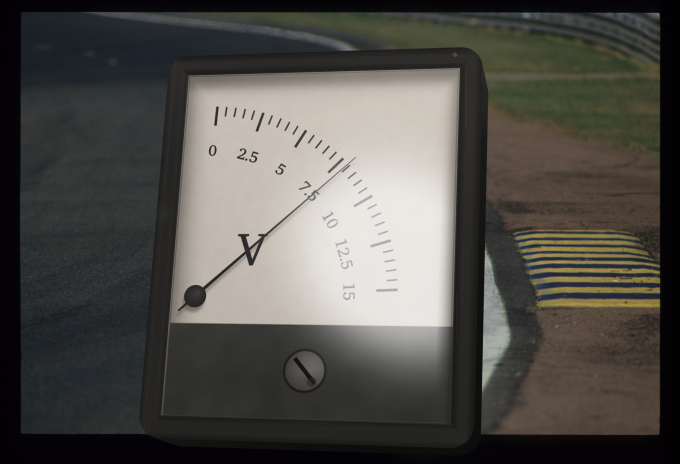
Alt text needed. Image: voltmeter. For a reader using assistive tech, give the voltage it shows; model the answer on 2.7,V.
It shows 8,V
